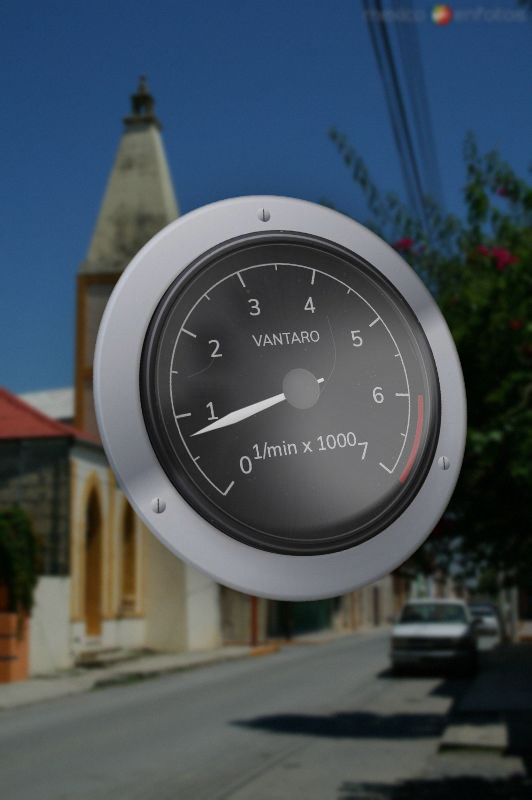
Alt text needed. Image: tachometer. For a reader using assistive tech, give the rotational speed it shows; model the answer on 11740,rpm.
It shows 750,rpm
